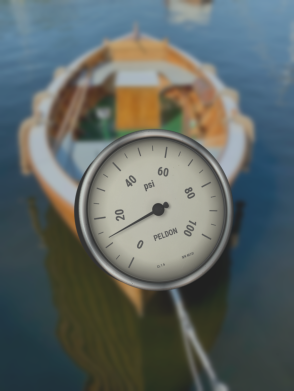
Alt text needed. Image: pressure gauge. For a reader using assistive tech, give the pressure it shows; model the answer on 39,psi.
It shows 12.5,psi
